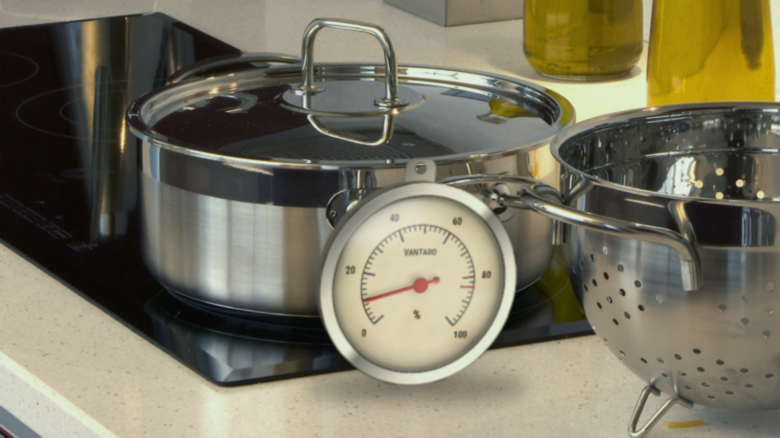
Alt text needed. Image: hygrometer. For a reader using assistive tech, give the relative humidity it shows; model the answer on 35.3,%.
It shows 10,%
